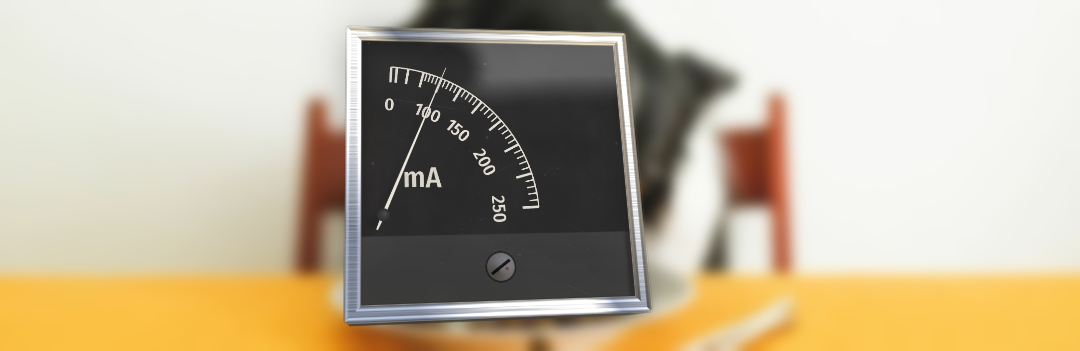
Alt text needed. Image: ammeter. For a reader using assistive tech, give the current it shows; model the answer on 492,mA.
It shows 100,mA
